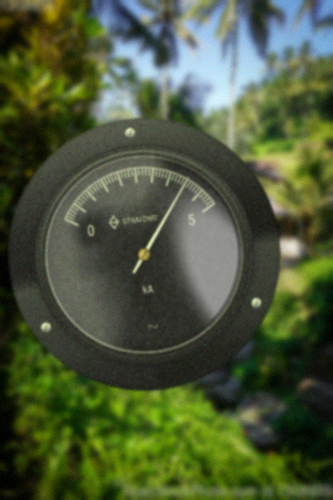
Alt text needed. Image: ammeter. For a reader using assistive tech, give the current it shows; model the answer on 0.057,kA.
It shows 4,kA
